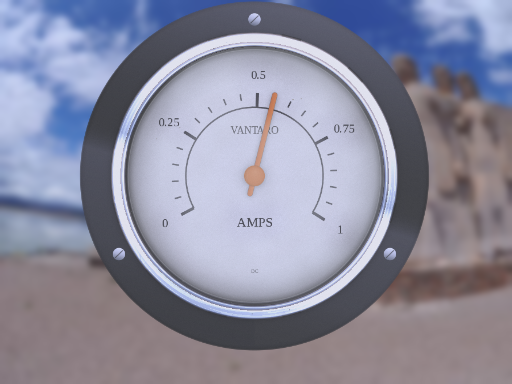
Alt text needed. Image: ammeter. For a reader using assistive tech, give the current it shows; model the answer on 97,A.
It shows 0.55,A
